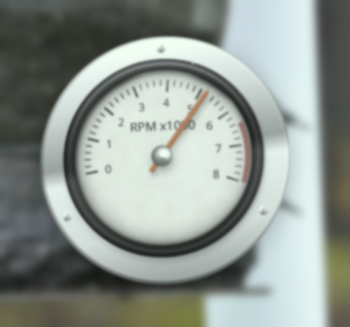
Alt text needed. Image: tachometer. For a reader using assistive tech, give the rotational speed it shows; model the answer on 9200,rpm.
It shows 5200,rpm
